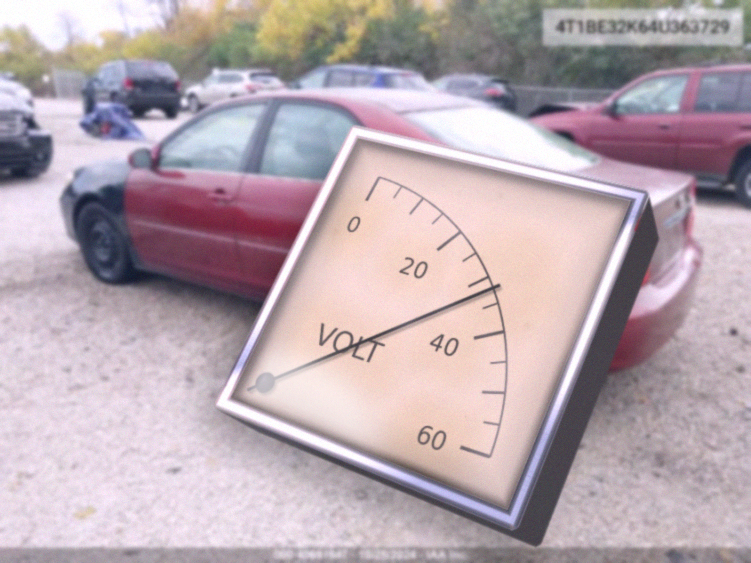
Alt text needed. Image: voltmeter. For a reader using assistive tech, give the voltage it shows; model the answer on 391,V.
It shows 32.5,V
